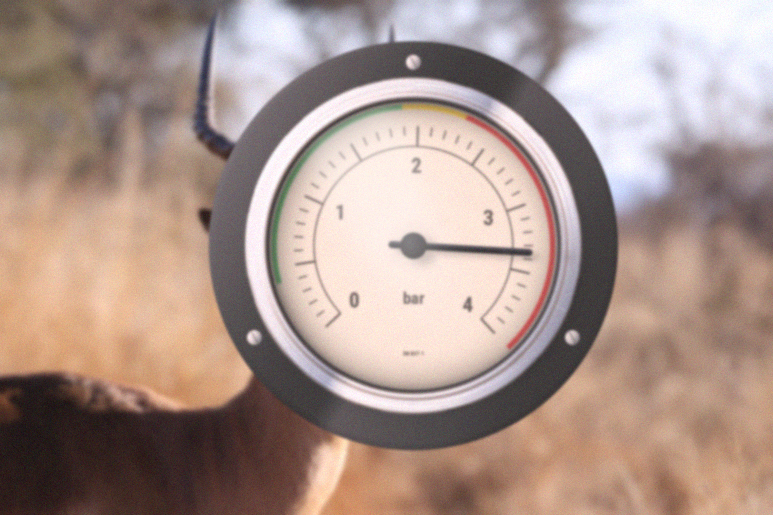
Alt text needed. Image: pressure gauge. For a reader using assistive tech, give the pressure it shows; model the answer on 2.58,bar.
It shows 3.35,bar
